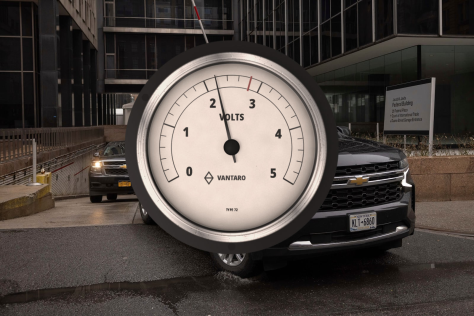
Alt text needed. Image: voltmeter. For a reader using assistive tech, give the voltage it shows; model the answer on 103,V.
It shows 2.2,V
